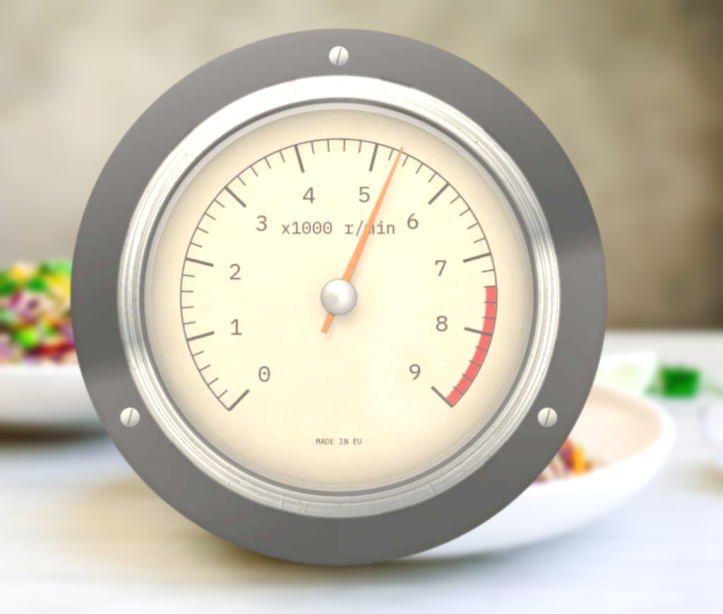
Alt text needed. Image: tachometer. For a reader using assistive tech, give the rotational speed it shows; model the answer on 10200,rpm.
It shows 5300,rpm
